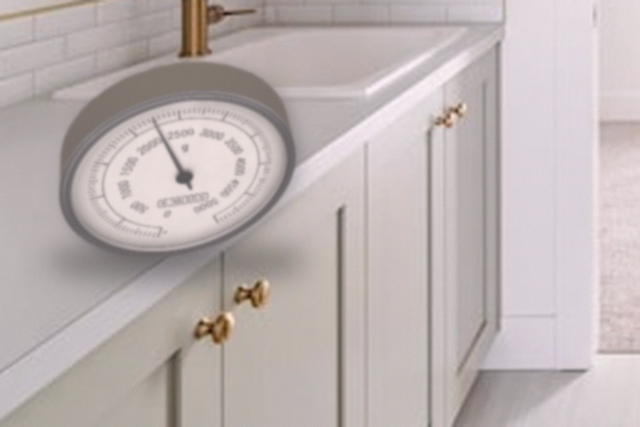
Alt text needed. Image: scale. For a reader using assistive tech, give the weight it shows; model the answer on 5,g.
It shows 2250,g
